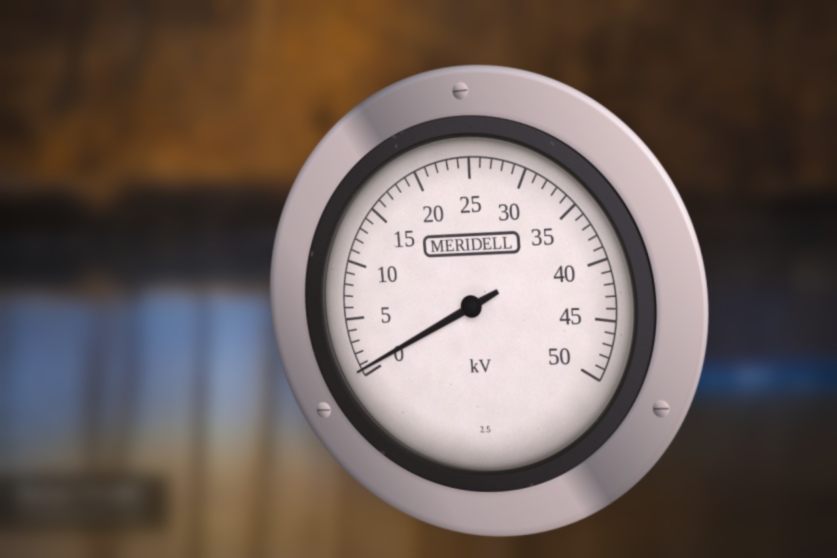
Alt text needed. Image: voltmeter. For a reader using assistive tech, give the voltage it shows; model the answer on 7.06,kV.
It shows 0.5,kV
